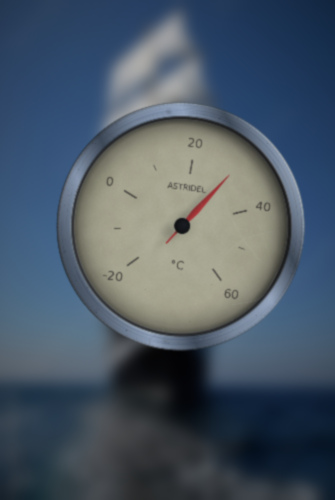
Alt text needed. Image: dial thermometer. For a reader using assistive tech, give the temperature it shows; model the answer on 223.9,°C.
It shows 30,°C
